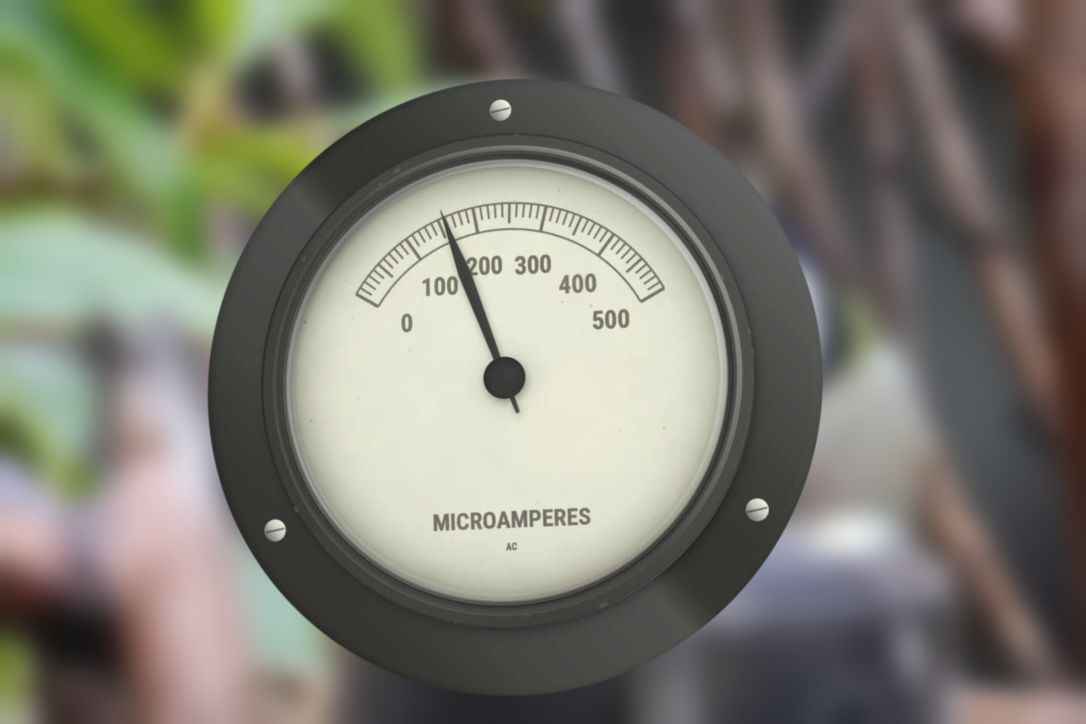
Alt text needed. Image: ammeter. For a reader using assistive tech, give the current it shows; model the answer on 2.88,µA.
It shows 160,µA
